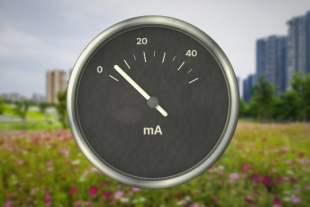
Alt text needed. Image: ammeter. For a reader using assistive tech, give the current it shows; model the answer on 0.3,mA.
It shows 5,mA
